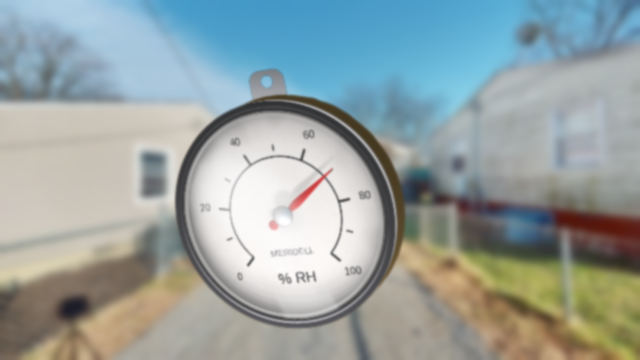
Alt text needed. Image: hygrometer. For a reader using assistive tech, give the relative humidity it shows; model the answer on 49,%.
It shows 70,%
